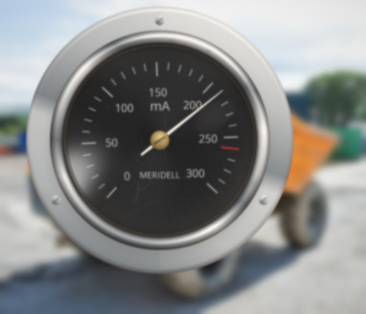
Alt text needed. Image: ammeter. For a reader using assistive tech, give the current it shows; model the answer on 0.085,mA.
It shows 210,mA
